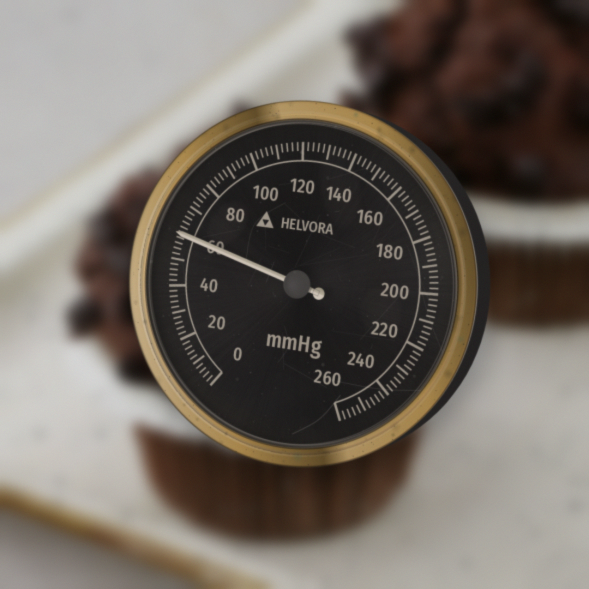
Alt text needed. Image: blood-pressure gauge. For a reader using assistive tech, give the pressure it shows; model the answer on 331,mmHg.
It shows 60,mmHg
